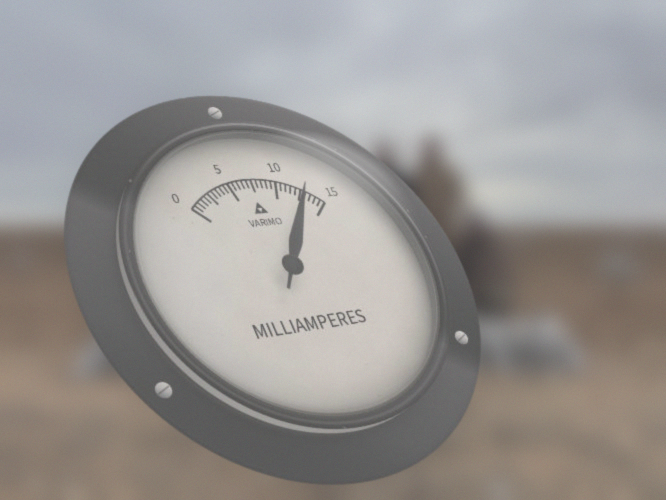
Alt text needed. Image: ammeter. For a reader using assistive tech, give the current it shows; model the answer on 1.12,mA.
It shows 12.5,mA
